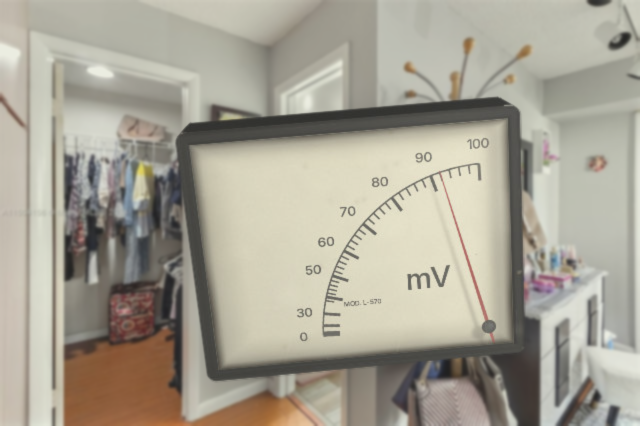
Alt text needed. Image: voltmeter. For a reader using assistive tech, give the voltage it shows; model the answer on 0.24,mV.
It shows 92,mV
